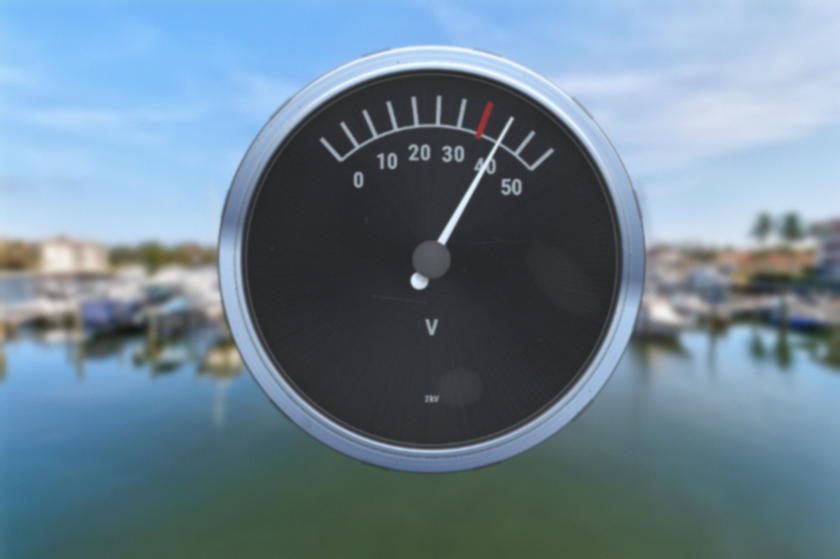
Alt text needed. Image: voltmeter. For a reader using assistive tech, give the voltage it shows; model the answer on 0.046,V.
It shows 40,V
